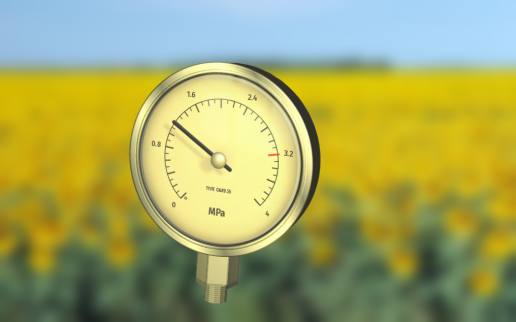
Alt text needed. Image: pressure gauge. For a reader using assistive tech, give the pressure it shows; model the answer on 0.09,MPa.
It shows 1.2,MPa
